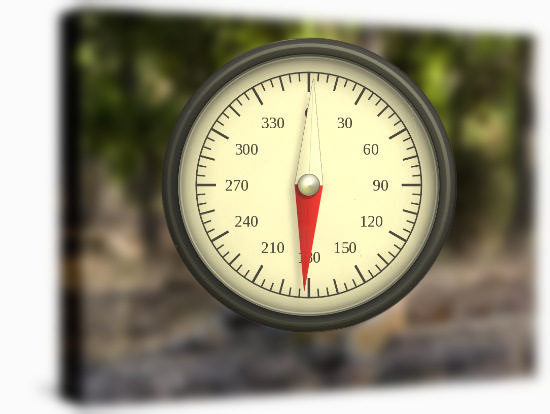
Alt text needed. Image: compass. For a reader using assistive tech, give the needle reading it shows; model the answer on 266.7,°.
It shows 182.5,°
